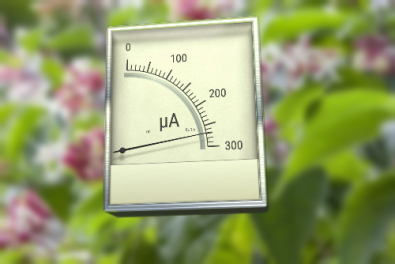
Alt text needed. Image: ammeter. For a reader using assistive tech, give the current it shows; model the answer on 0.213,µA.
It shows 270,µA
